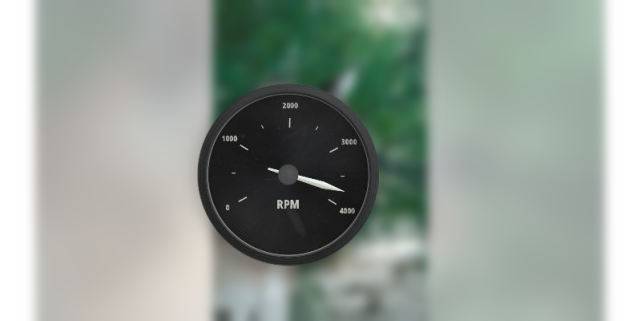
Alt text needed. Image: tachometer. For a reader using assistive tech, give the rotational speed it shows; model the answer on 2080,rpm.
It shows 3750,rpm
